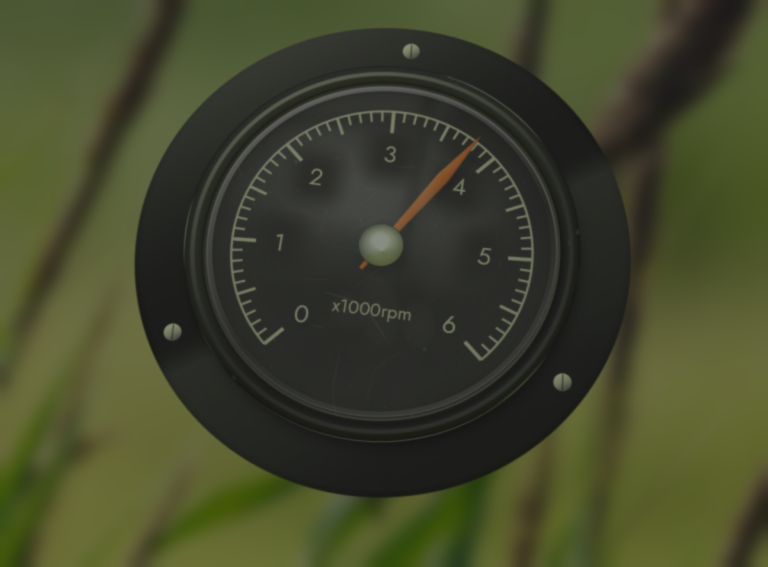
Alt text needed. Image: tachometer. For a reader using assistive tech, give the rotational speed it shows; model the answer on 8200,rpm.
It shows 3800,rpm
